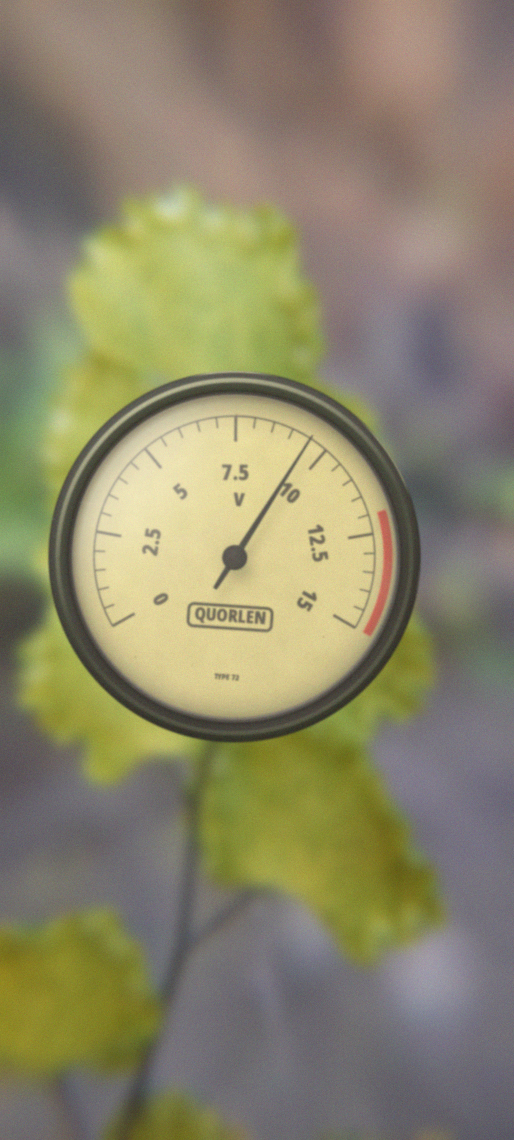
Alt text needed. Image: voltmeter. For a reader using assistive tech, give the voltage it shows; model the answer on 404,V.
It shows 9.5,V
